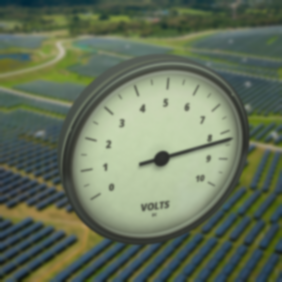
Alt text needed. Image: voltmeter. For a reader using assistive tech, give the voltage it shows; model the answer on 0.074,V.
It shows 8.25,V
